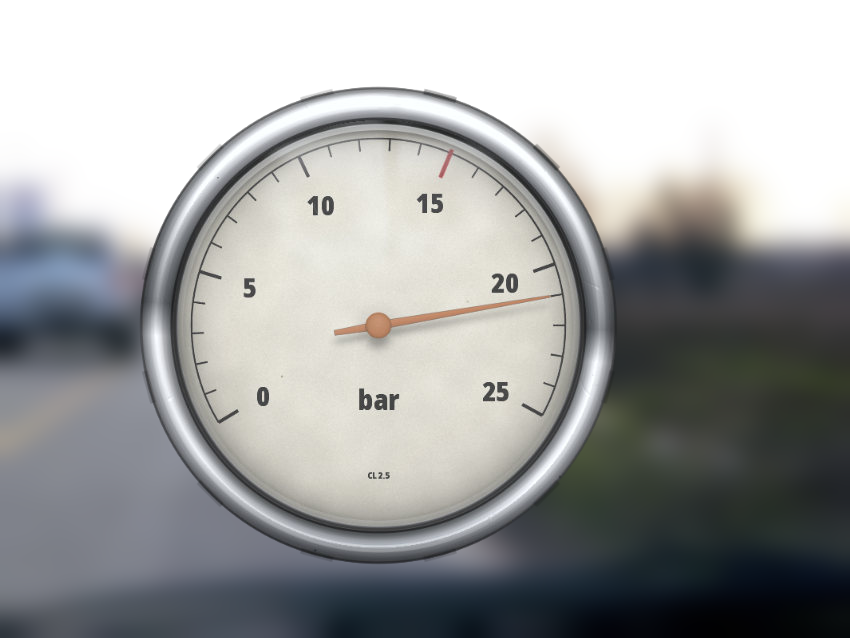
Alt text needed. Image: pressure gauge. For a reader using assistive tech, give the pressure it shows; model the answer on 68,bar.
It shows 21,bar
